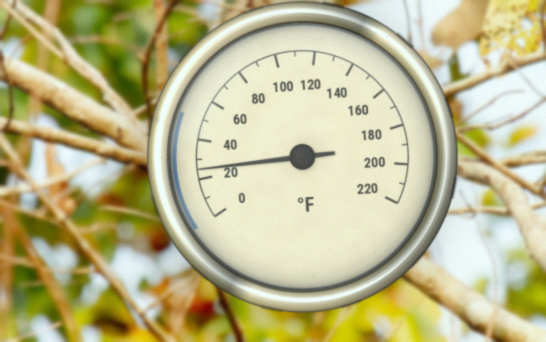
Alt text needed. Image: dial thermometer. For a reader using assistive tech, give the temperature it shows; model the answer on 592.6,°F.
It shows 25,°F
